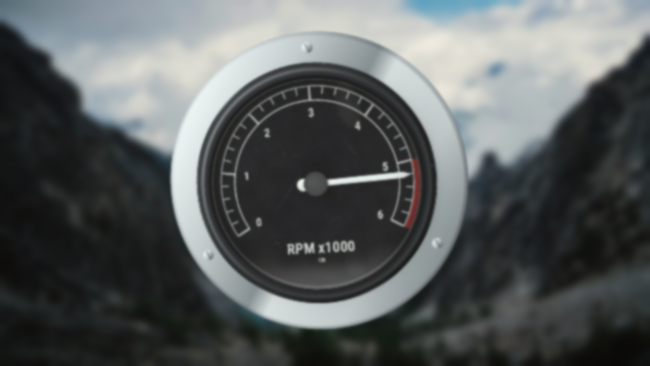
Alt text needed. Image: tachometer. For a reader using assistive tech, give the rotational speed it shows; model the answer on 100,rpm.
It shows 5200,rpm
